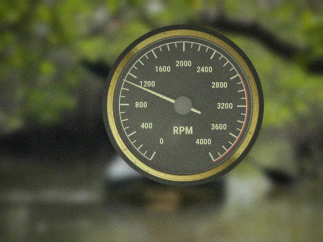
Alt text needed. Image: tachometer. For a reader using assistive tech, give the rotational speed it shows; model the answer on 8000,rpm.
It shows 1100,rpm
